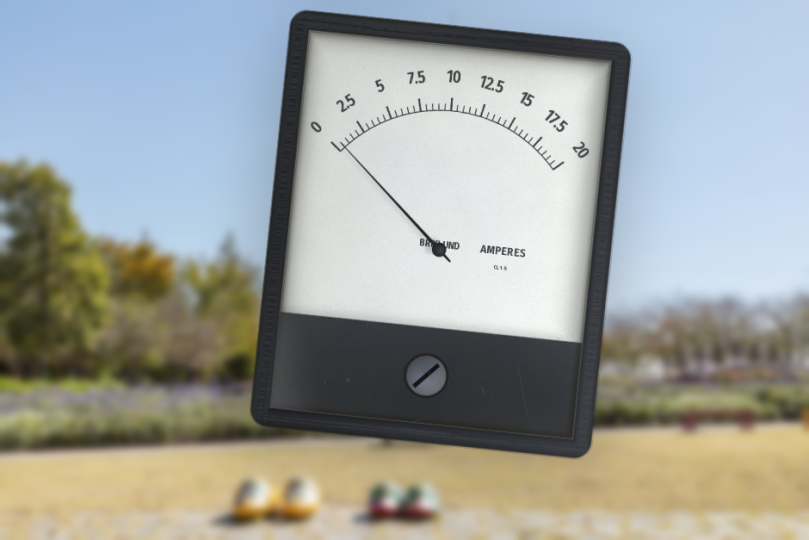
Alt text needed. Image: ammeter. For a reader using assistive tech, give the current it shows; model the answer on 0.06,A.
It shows 0.5,A
